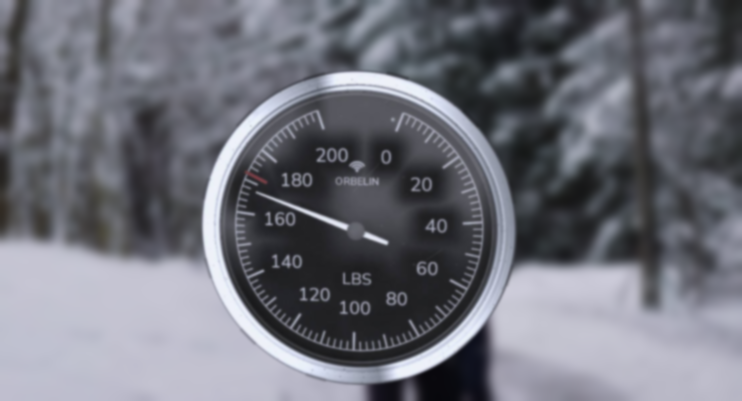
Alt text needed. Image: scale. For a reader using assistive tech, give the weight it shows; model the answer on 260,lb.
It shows 168,lb
